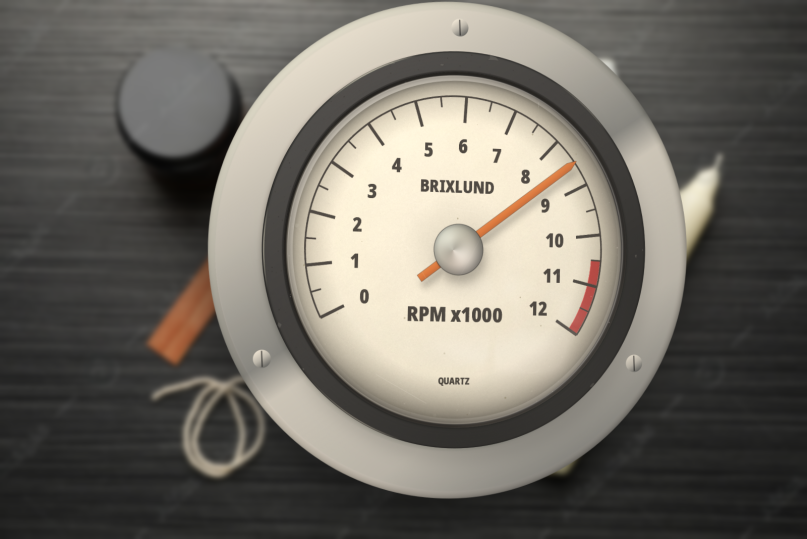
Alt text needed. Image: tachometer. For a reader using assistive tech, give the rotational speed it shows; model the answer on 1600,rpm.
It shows 8500,rpm
